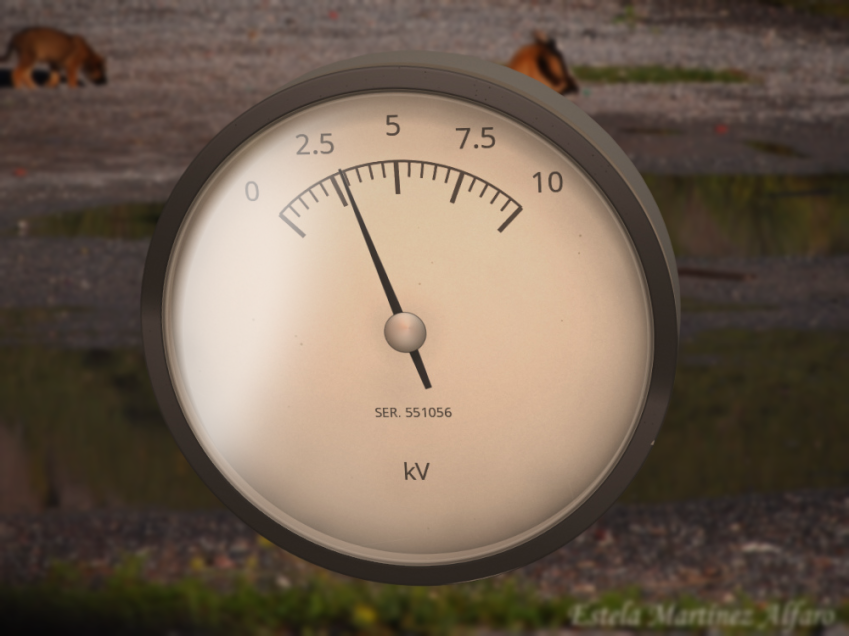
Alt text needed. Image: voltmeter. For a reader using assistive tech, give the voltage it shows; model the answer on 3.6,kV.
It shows 3,kV
